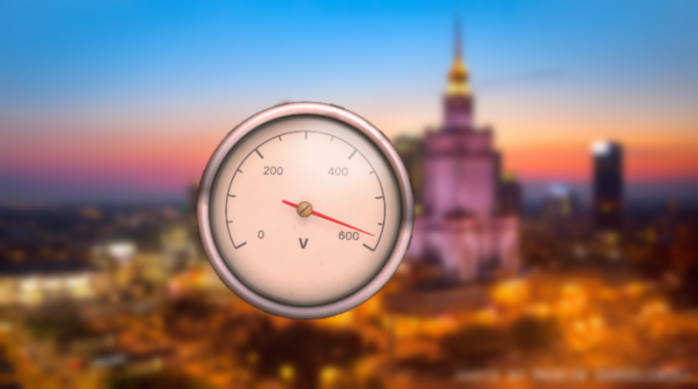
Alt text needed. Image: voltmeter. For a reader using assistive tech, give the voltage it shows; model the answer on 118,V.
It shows 575,V
